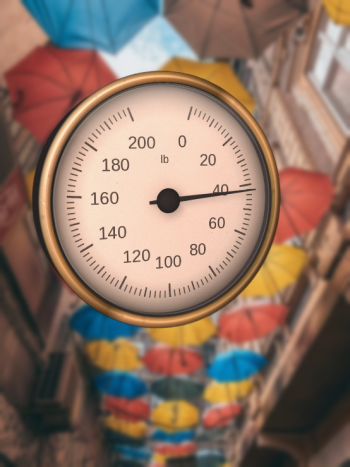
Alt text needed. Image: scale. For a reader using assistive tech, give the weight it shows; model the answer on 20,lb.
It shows 42,lb
